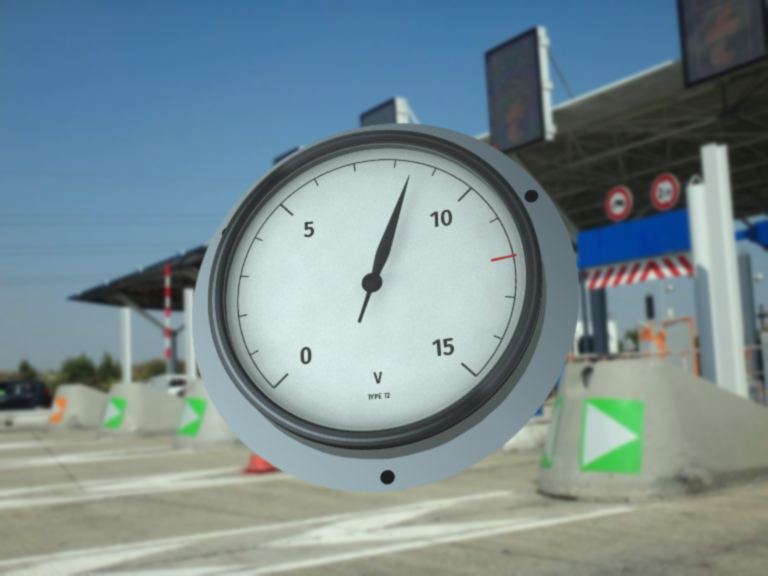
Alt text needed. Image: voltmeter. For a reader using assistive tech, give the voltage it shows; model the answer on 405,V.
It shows 8.5,V
